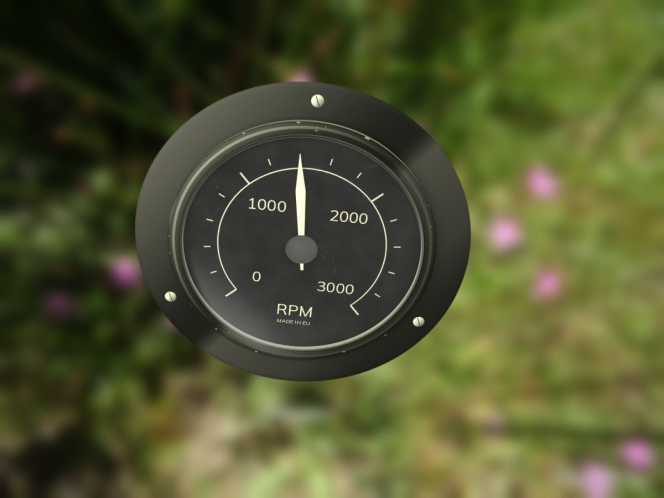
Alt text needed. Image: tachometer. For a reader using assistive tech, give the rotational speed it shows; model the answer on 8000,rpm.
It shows 1400,rpm
